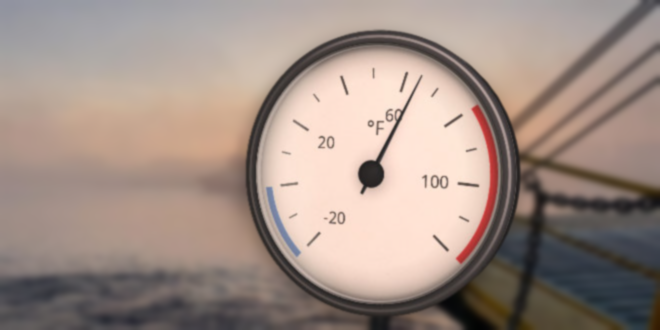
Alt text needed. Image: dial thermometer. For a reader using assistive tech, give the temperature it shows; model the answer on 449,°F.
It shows 65,°F
